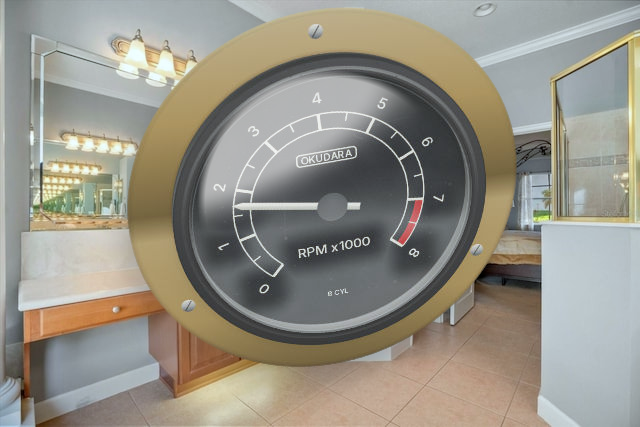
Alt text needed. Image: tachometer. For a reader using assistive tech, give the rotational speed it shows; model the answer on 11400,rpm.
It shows 1750,rpm
